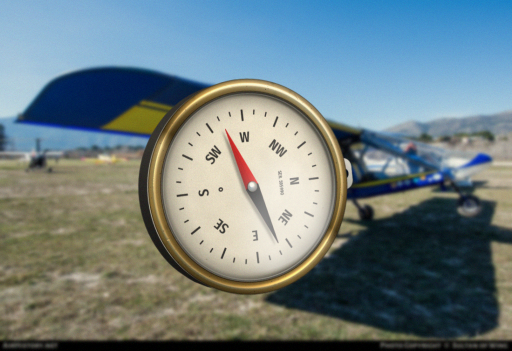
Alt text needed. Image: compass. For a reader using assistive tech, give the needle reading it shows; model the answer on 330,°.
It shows 250,°
